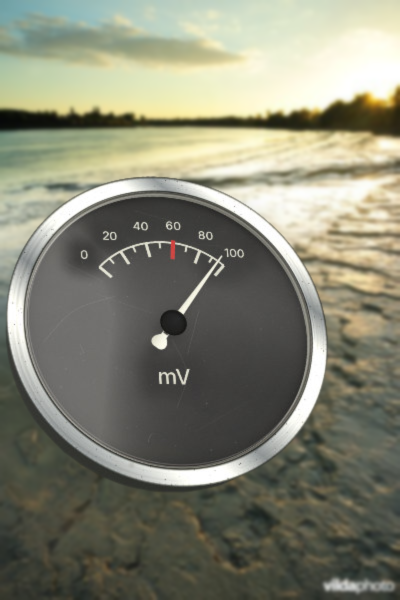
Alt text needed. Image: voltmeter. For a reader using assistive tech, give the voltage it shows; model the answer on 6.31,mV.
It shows 95,mV
